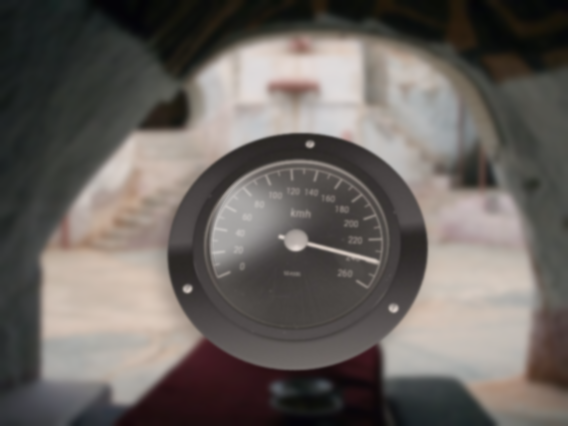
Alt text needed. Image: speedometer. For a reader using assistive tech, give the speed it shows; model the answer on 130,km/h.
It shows 240,km/h
